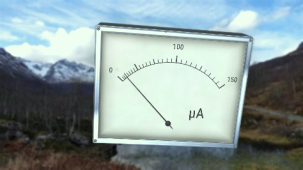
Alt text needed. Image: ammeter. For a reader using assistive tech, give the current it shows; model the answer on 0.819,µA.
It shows 25,µA
